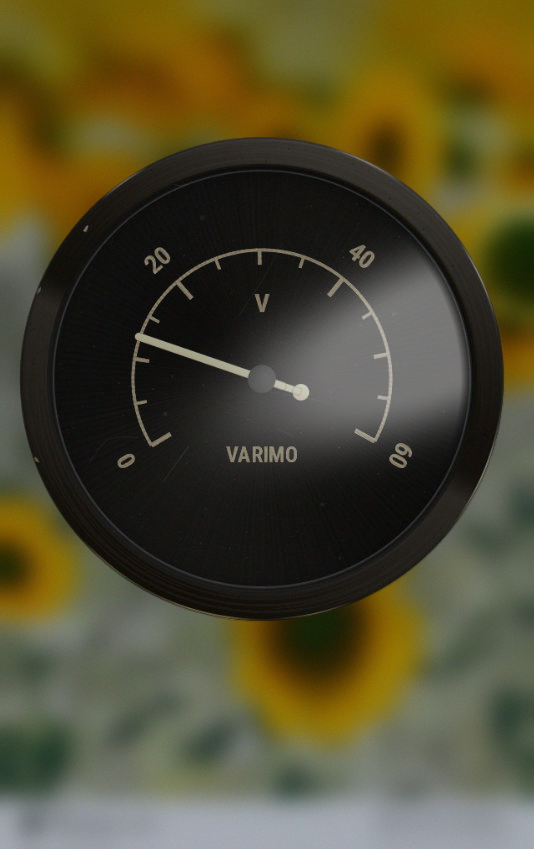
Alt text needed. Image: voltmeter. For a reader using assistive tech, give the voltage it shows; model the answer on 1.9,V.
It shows 12.5,V
